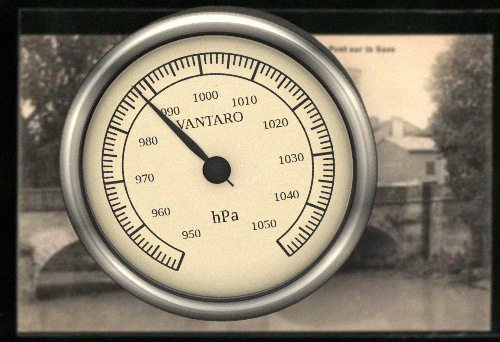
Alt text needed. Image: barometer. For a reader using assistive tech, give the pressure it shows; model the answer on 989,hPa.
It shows 988,hPa
